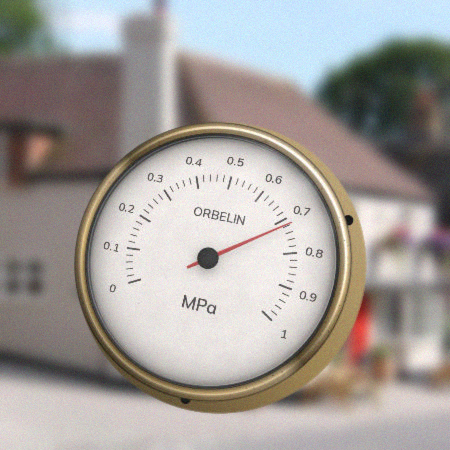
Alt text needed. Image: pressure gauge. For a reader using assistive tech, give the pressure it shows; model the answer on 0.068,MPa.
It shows 0.72,MPa
